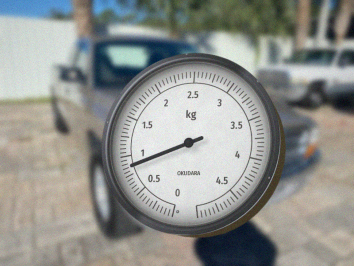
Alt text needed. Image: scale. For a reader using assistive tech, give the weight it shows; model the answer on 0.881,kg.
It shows 0.85,kg
